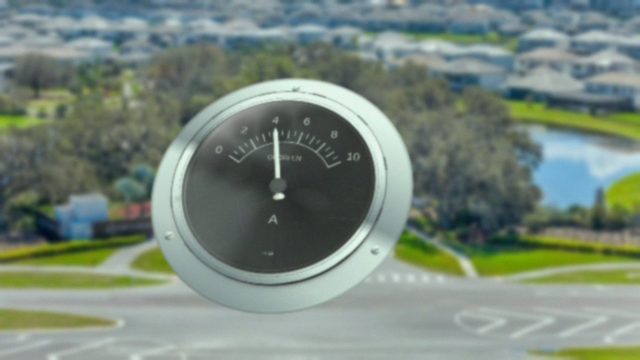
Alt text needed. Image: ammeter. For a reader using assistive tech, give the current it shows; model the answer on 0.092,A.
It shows 4,A
